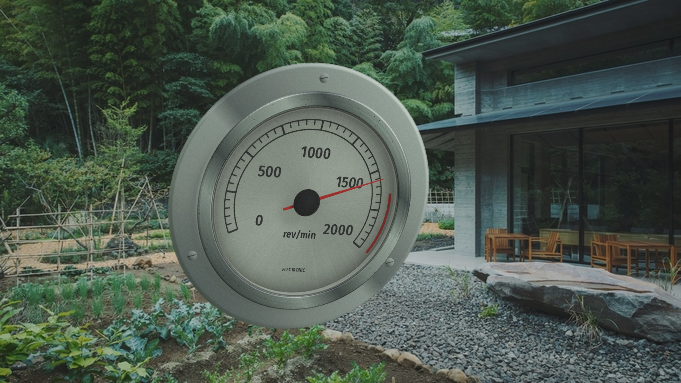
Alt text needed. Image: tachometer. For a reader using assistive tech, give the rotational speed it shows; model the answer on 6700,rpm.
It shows 1550,rpm
